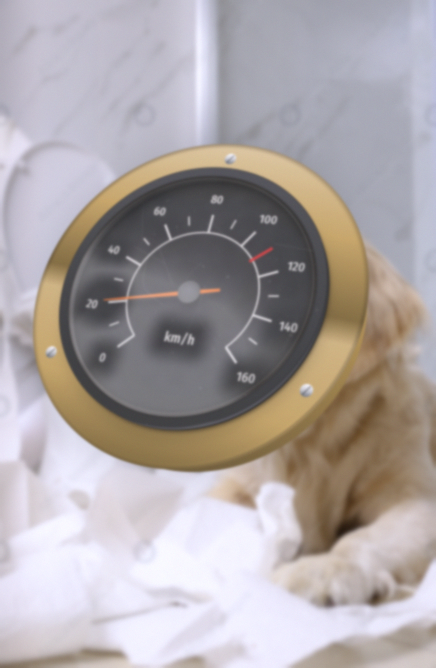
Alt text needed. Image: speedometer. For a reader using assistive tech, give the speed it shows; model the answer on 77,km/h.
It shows 20,km/h
